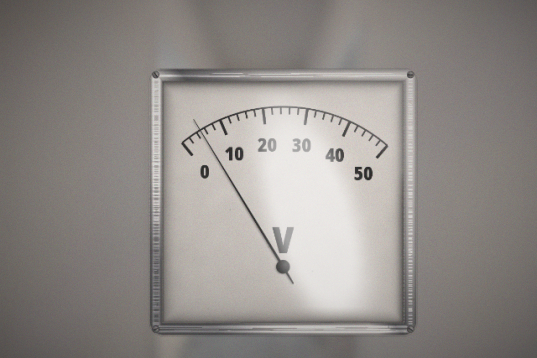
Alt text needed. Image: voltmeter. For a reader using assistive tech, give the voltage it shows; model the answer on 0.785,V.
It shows 5,V
